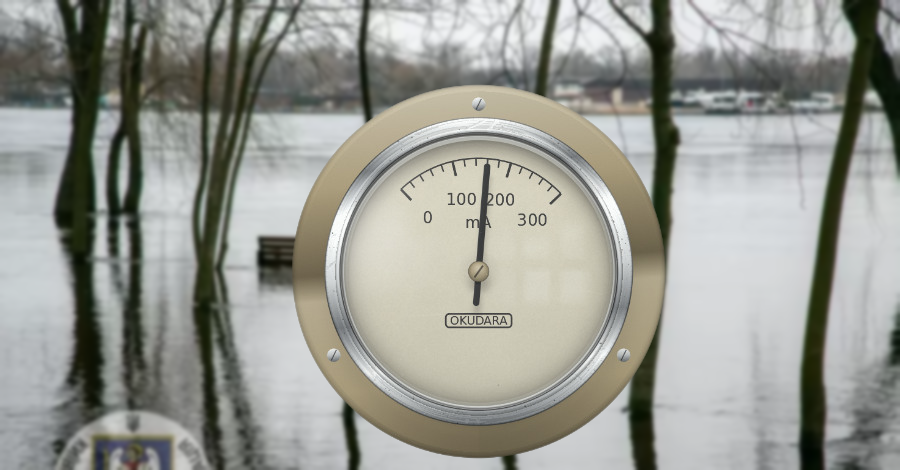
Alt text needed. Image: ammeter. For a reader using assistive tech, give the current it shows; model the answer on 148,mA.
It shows 160,mA
